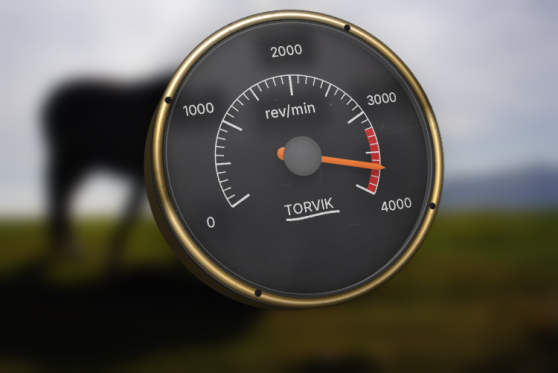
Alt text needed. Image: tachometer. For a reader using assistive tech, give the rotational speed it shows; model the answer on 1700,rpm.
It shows 3700,rpm
